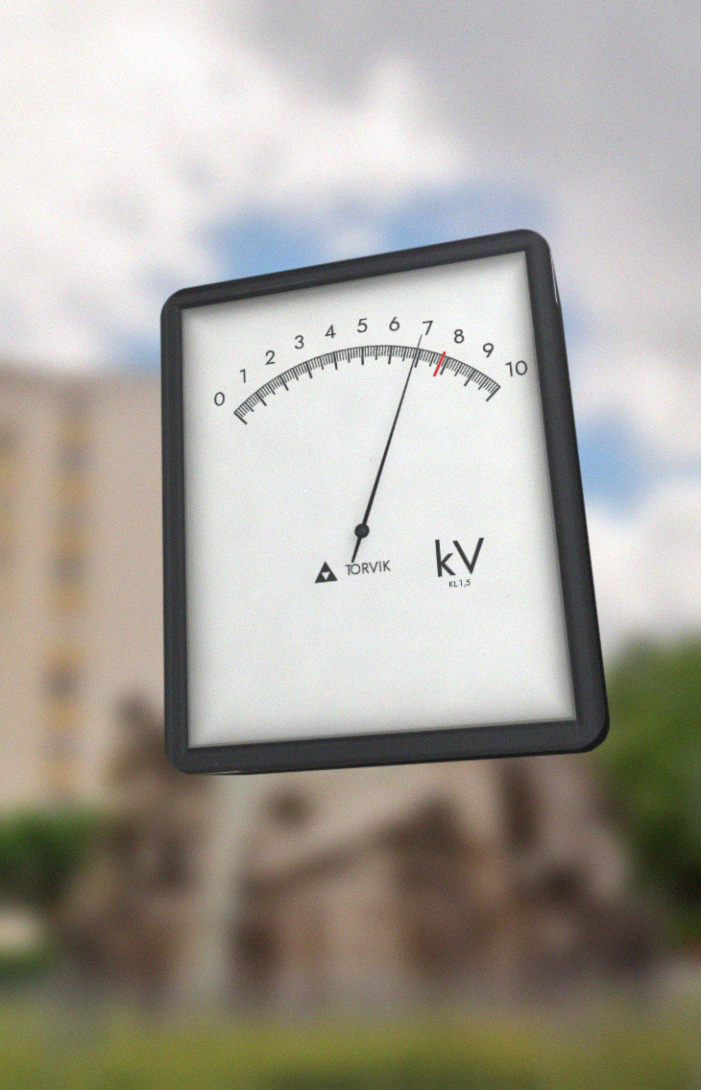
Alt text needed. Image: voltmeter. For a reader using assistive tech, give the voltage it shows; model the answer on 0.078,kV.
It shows 7,kV
